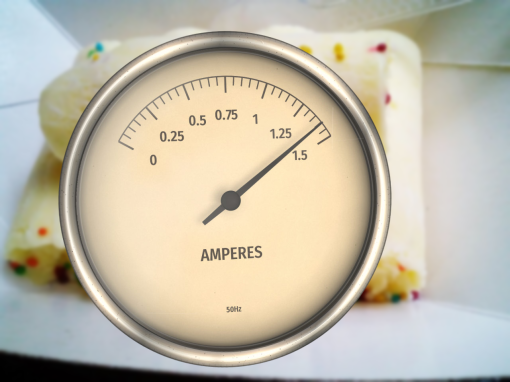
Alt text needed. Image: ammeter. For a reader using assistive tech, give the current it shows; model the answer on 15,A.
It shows 1.4,A
